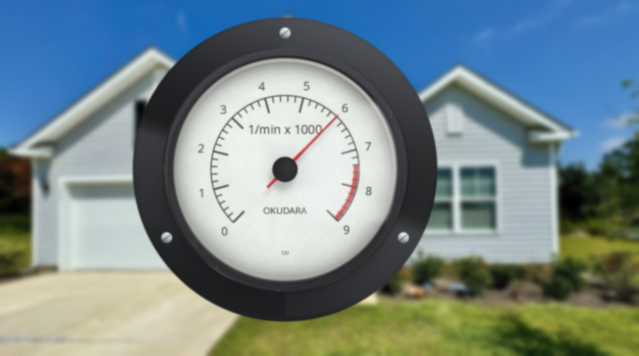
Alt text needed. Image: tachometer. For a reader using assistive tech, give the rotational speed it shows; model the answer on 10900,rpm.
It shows 6000,rpm
